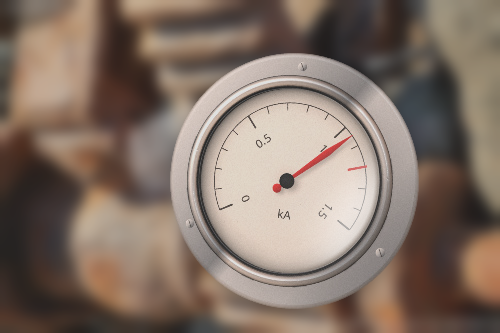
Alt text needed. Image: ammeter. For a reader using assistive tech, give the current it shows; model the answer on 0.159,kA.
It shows 1.05,kA
